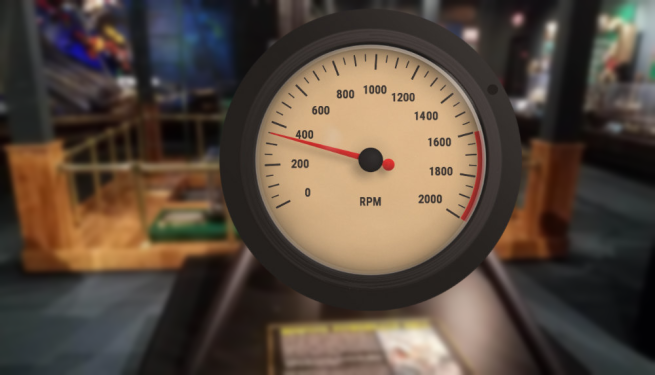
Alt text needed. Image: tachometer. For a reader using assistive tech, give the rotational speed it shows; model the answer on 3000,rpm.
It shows 350,rpm
